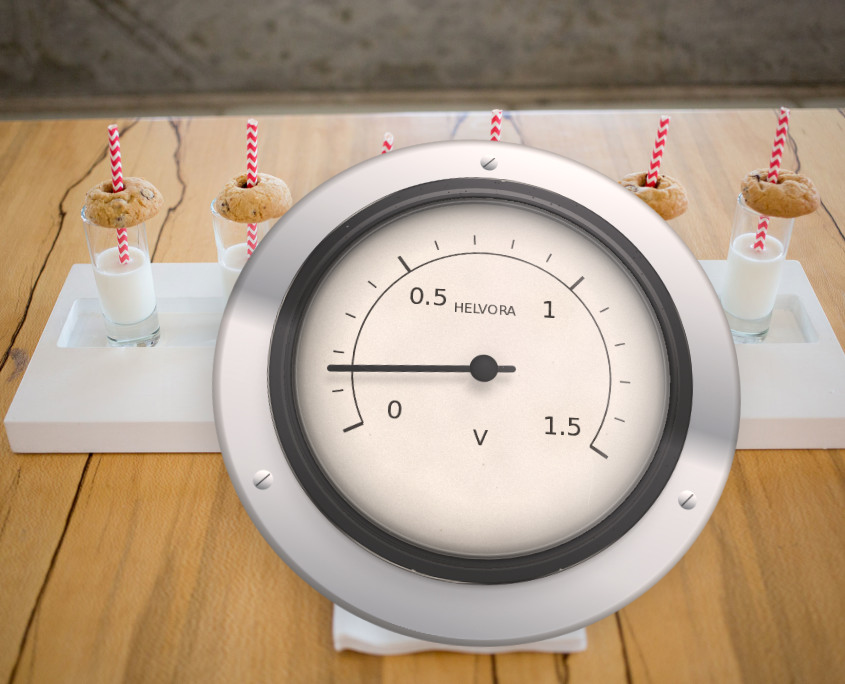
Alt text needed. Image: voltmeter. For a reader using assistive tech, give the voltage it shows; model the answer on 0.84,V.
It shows 0.15,V
